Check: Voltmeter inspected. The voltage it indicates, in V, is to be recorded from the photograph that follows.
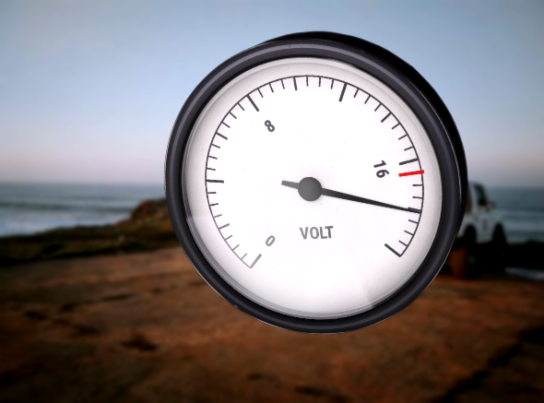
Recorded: 18 V
